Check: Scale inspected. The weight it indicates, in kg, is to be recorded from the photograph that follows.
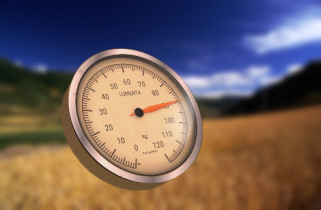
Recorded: 90 kg
